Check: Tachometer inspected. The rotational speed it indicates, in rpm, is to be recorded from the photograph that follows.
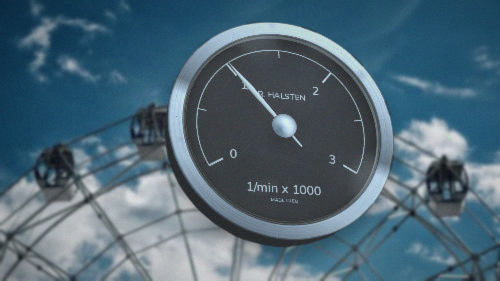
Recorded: 1000 rpm
